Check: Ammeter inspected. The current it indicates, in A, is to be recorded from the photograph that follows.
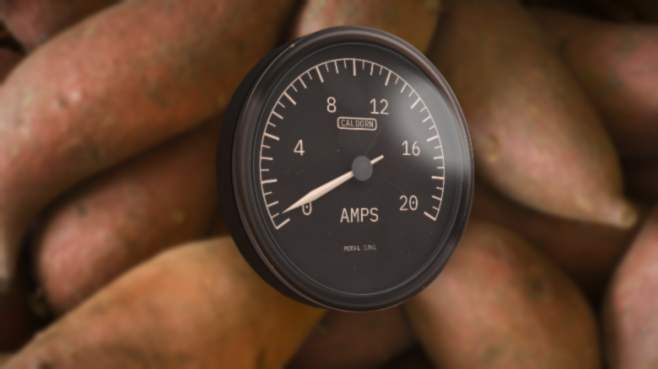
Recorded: 0.5 A
